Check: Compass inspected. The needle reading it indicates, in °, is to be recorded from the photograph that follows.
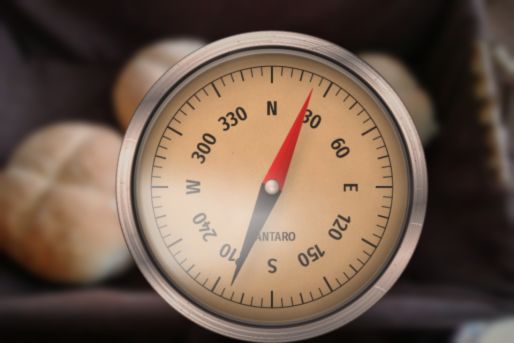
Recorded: 22.5 °
